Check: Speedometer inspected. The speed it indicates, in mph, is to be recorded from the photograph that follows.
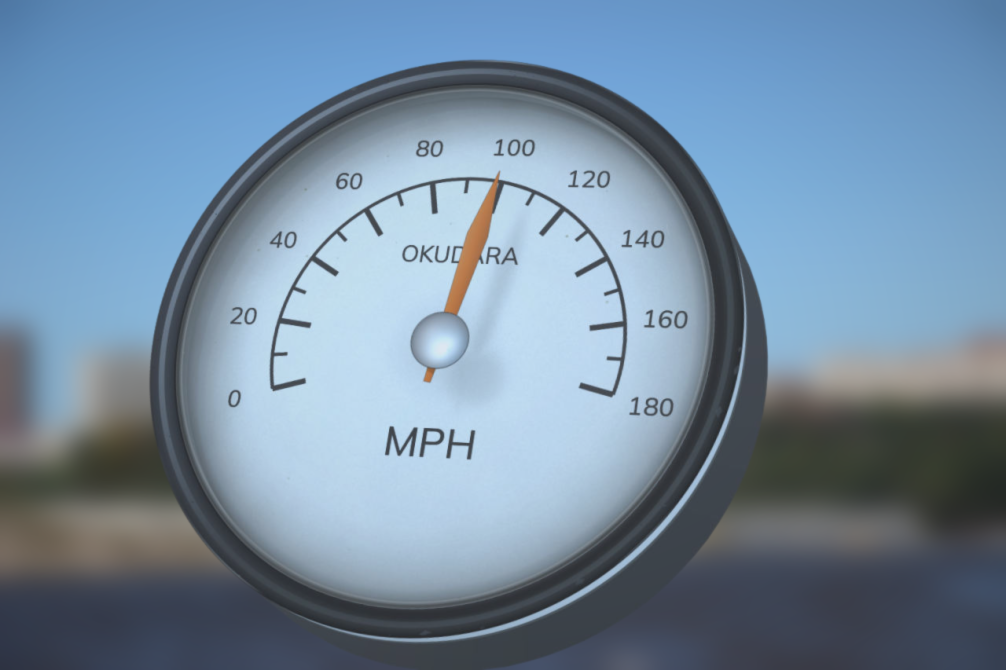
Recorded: 100 mph
